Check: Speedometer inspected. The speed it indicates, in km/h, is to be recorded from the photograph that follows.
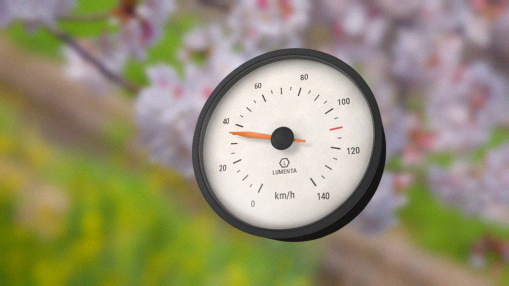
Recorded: 35 km/h
